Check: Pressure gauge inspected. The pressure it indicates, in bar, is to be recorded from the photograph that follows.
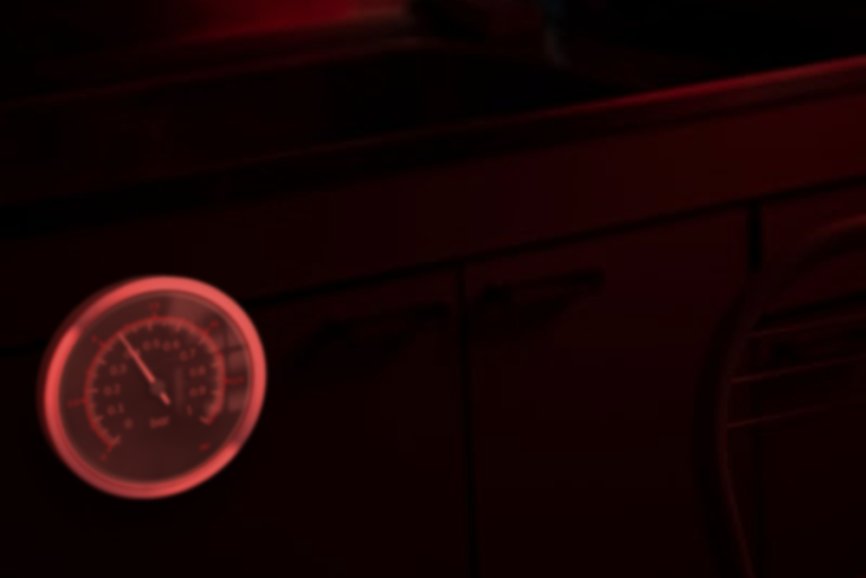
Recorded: 0.4 bar
